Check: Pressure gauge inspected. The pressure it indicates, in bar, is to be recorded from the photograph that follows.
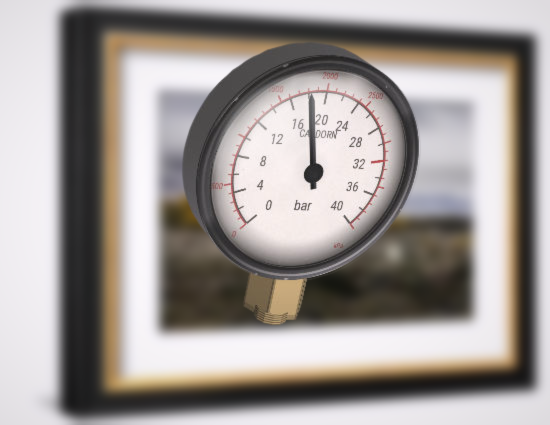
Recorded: 18 bar
